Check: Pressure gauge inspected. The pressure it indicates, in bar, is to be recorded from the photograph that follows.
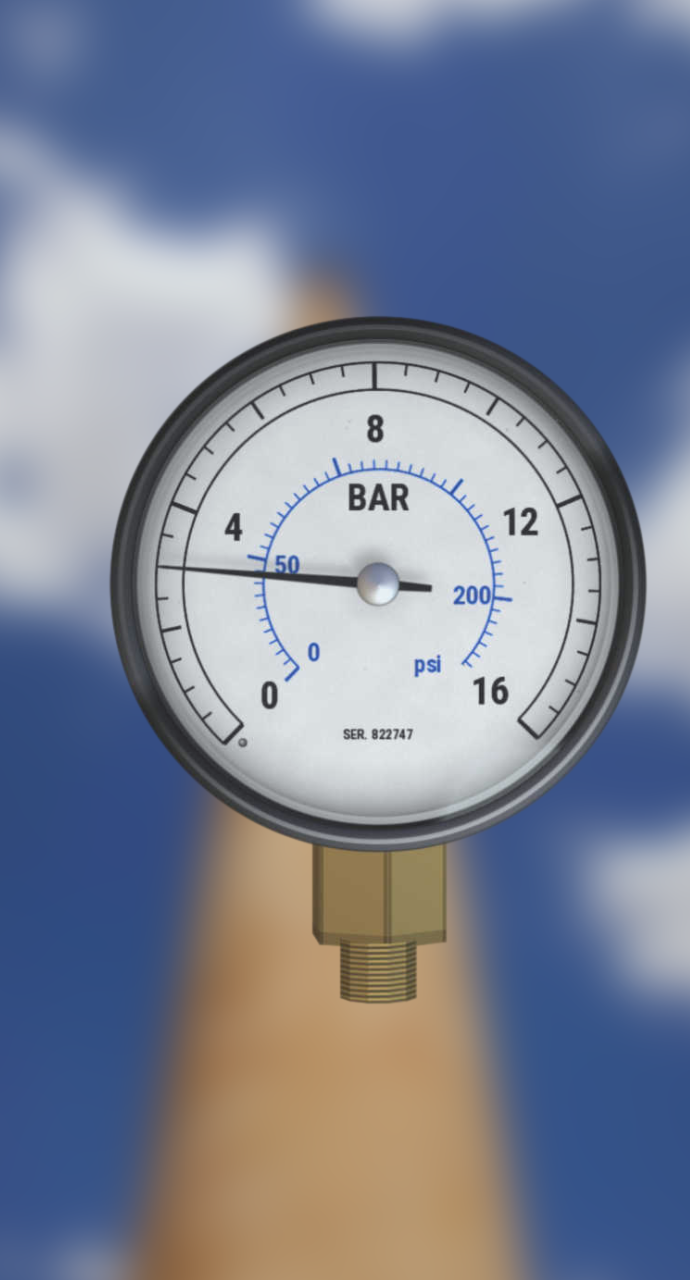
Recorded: 3 bar
